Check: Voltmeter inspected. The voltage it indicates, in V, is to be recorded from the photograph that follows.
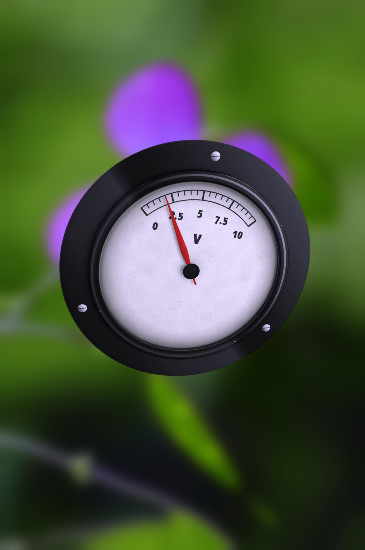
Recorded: 2 V
